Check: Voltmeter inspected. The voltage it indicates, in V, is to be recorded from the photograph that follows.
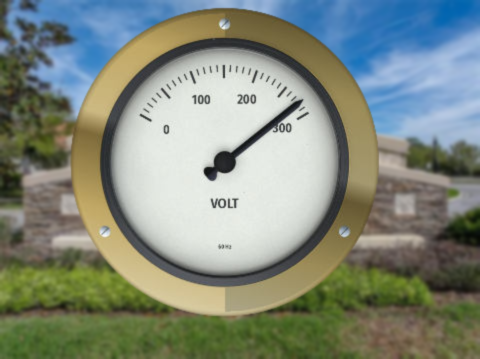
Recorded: 280 V
